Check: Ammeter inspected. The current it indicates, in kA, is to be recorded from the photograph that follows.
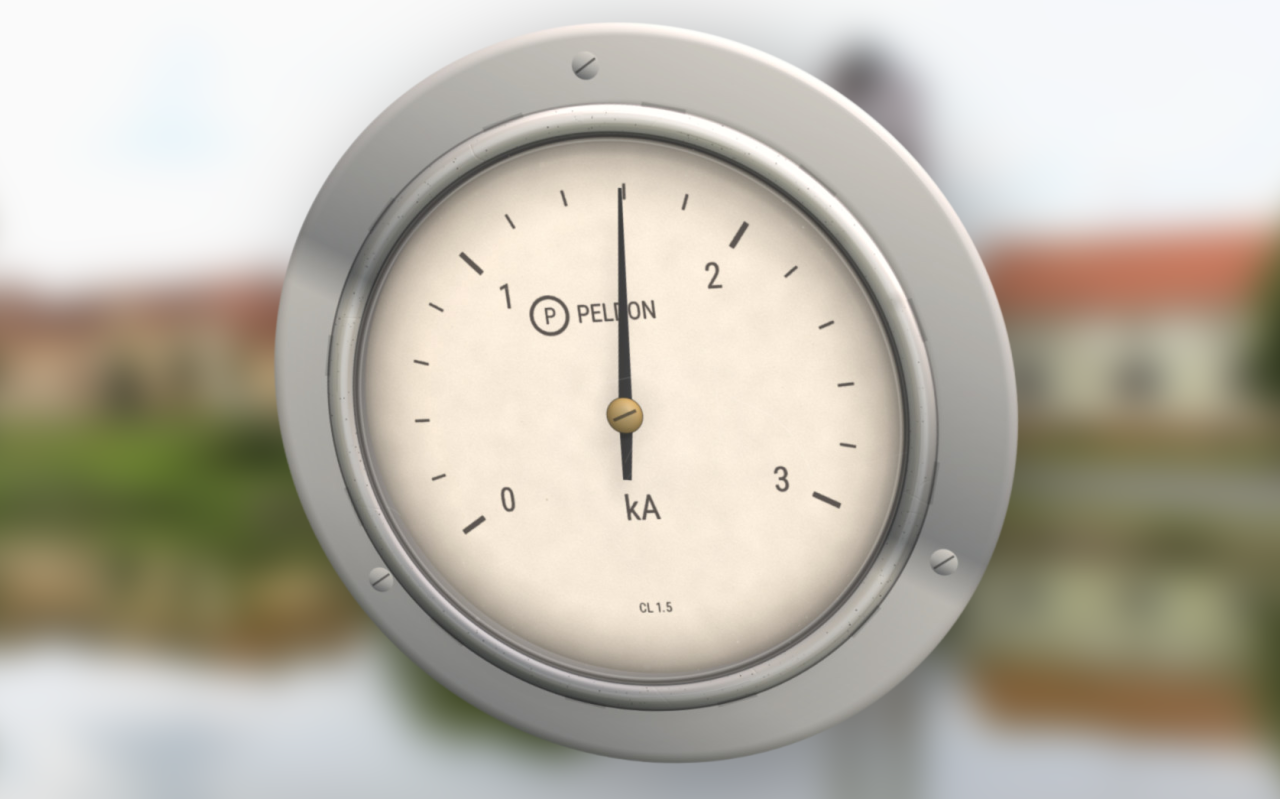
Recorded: 1.6 kA
